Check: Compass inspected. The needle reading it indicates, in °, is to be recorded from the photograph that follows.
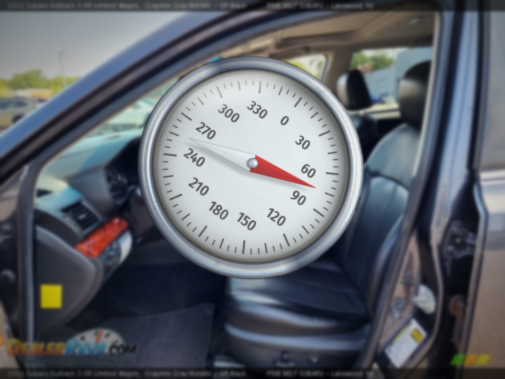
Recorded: 75 °
